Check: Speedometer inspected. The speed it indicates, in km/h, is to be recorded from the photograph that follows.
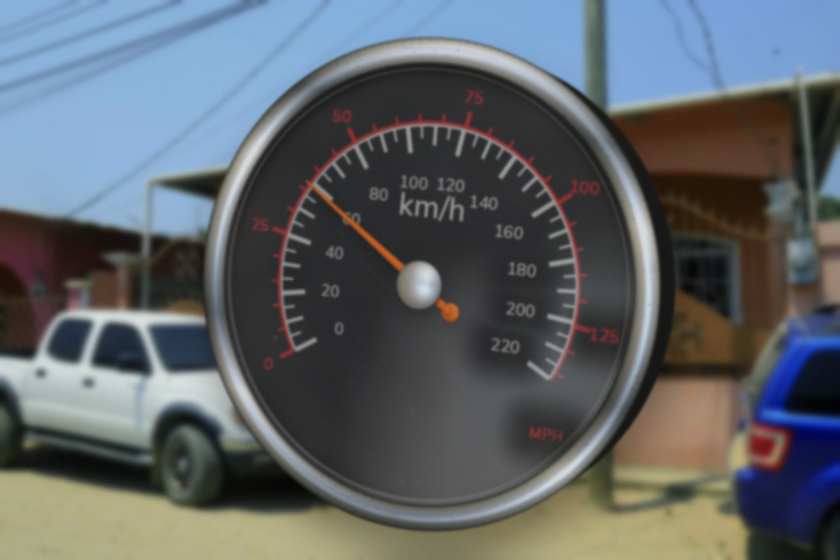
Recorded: 60 km/h
